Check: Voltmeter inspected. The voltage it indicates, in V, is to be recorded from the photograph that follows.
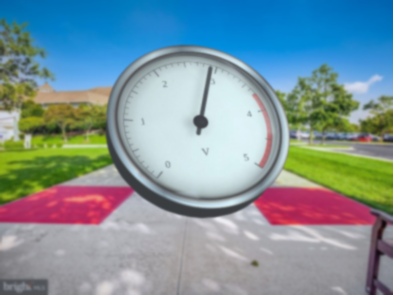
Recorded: 2.9 V
